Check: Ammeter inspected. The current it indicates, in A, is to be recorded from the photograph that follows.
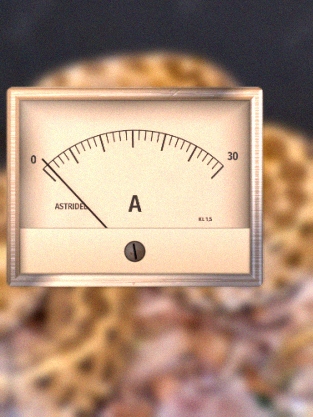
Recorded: 1 A
